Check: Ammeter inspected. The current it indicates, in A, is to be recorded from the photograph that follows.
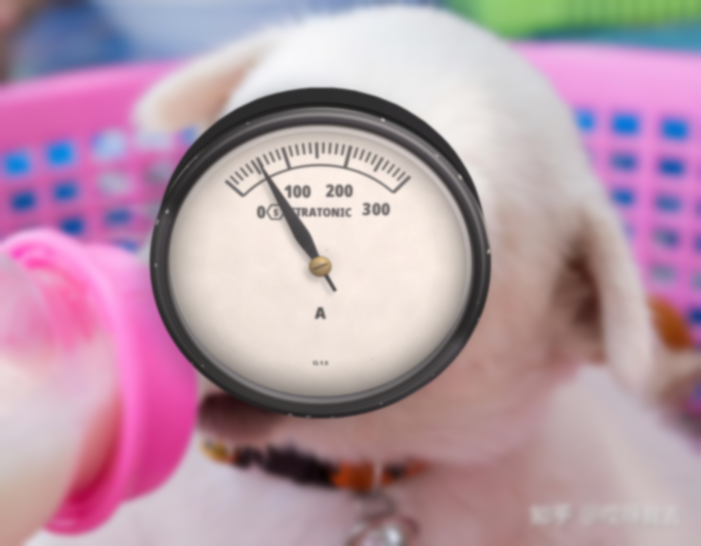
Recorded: 60 A
